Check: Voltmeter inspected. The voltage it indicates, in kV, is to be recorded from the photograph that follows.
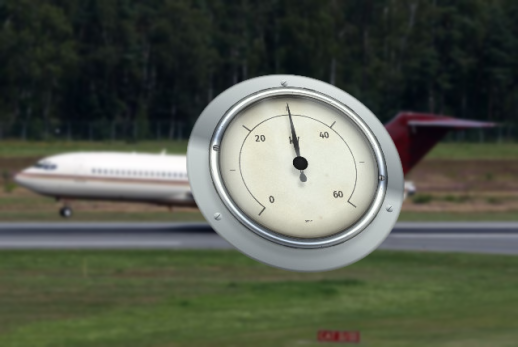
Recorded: 30 kV
